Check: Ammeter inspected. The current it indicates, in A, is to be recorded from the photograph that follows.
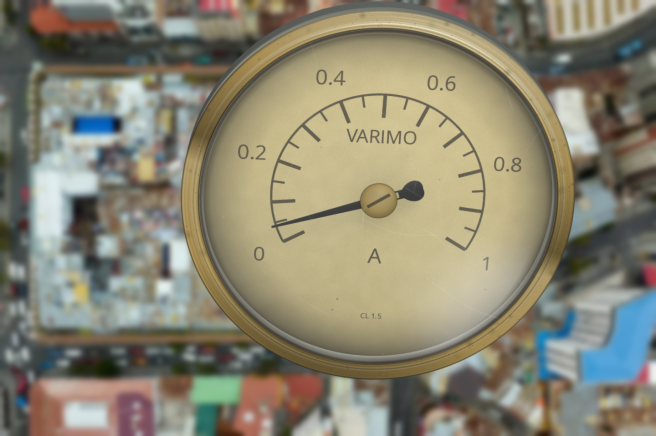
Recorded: 0.05 A
